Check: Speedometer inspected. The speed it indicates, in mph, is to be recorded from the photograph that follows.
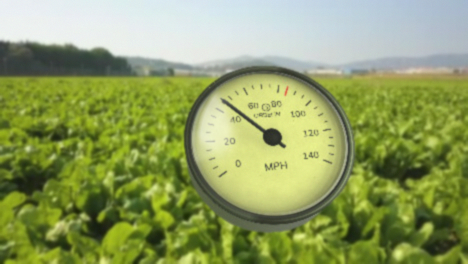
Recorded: 45 mph
